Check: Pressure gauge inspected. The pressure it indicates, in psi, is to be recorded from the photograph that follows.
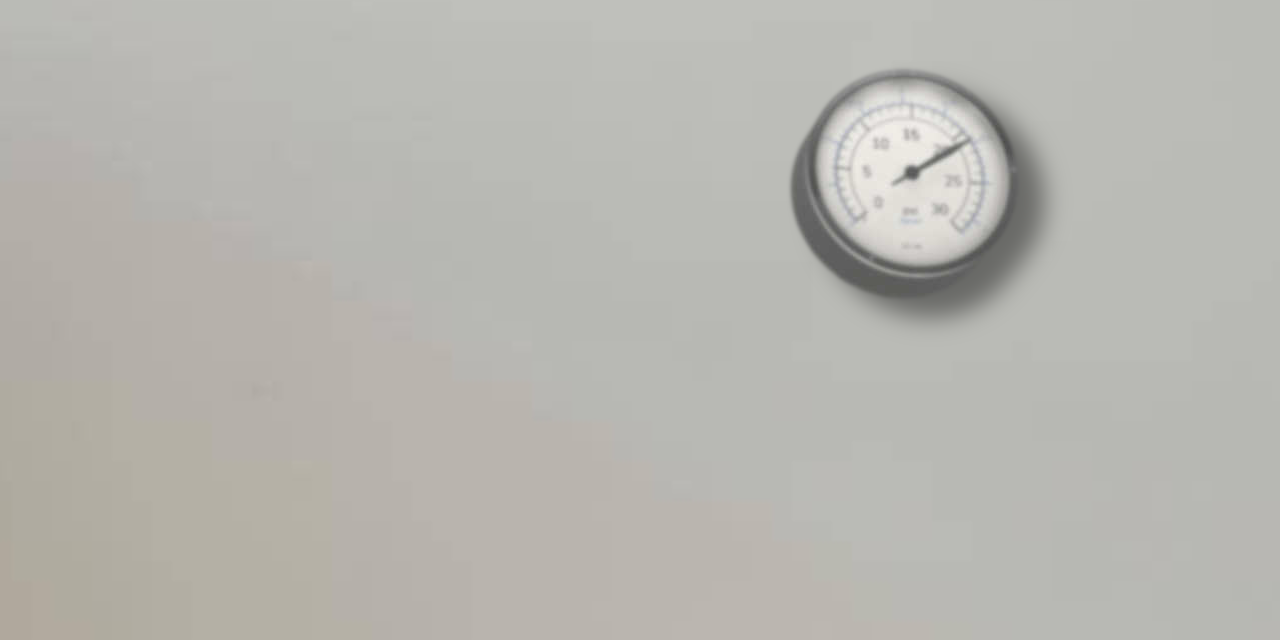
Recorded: 21 psi
